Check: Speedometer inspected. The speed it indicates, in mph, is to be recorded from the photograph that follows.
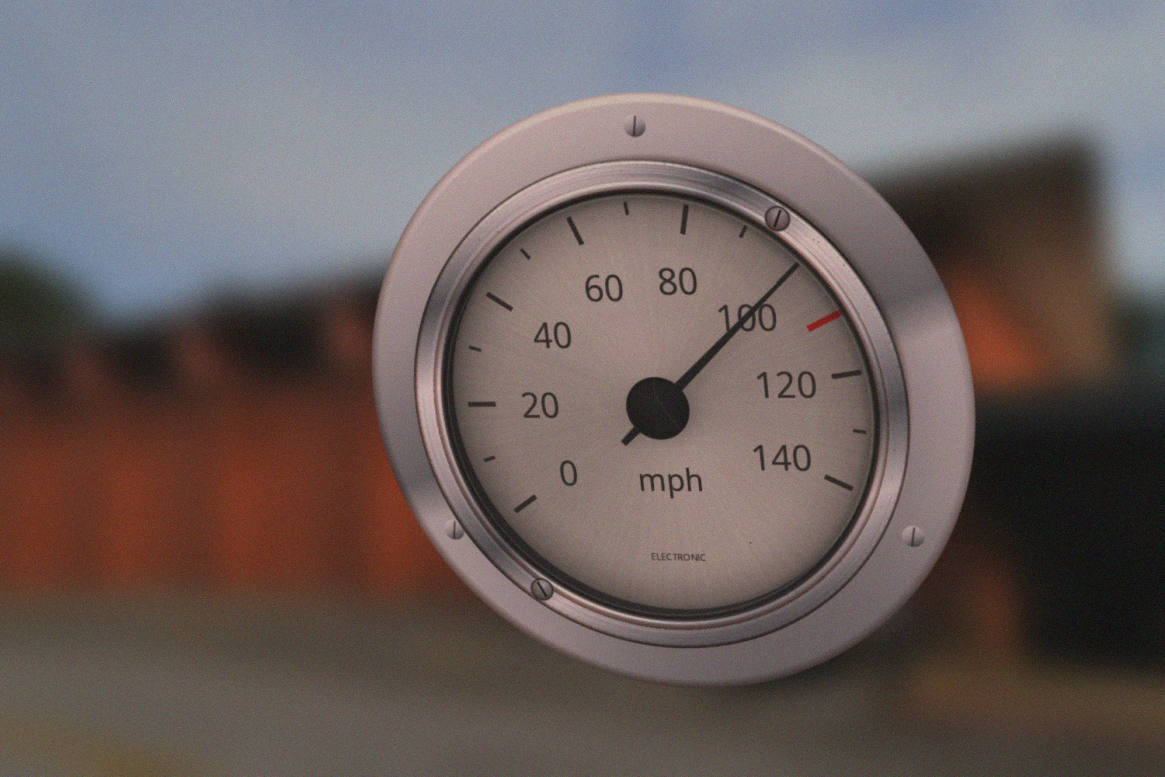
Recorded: 100 mph
